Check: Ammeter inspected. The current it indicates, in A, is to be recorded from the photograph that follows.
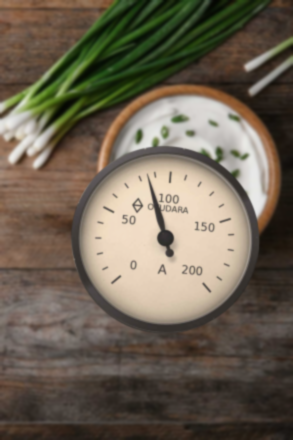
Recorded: 85 A
